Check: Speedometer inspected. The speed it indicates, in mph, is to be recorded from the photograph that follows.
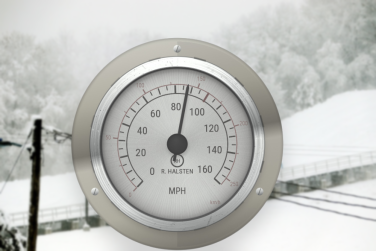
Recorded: 87.5 mph
